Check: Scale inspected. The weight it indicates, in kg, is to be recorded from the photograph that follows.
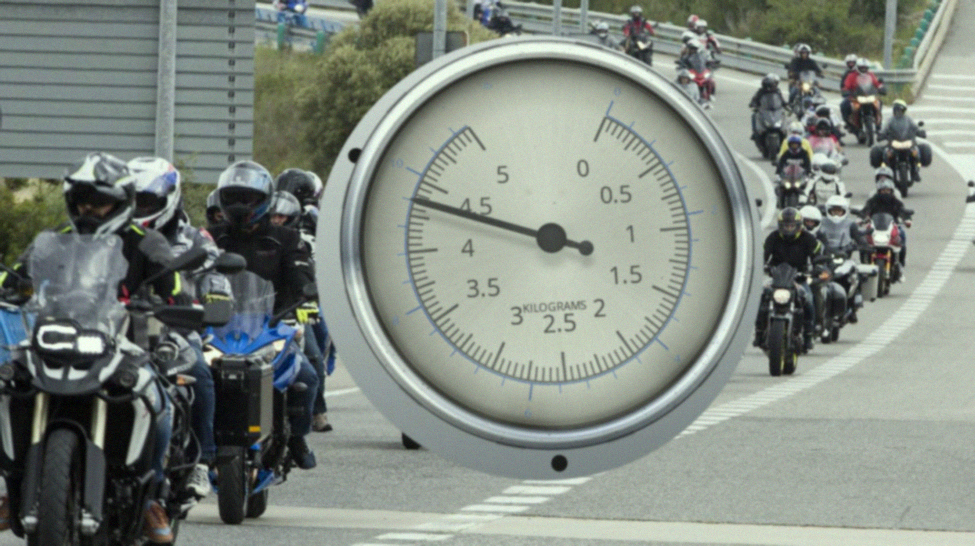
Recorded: 4.35 kg
